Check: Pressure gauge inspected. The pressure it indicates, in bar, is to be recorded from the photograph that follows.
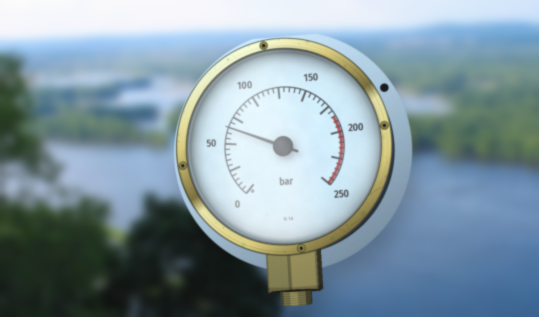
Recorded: 65 bar
